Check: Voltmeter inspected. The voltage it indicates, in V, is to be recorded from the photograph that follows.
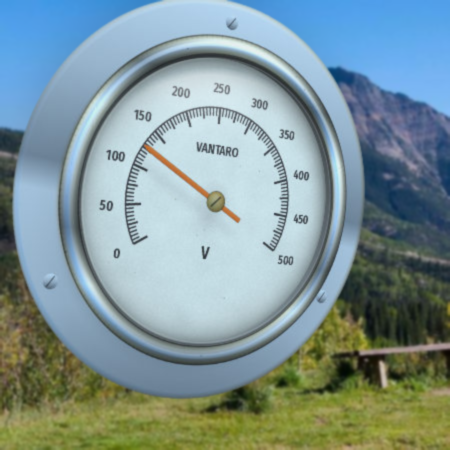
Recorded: 125 V
